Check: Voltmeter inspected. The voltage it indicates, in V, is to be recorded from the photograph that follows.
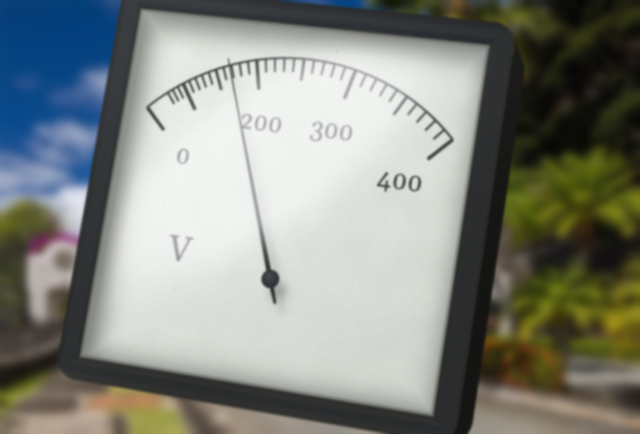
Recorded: 170 V
